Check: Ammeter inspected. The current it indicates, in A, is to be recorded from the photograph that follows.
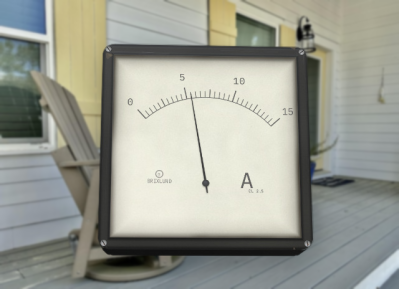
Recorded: 5.5 A
